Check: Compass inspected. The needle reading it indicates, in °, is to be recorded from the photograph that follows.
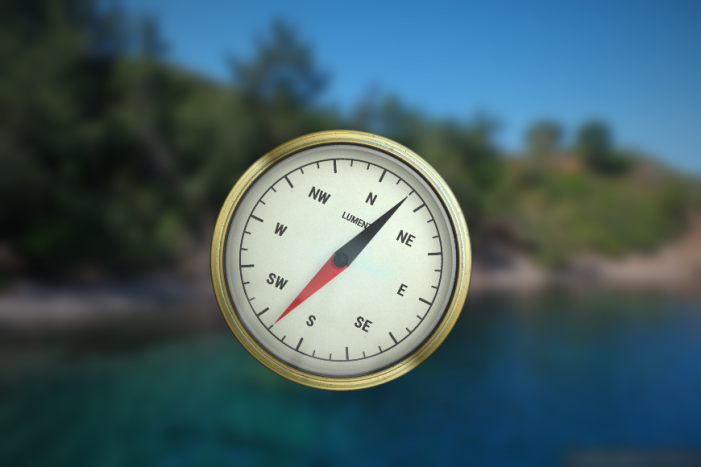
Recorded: 200 °
